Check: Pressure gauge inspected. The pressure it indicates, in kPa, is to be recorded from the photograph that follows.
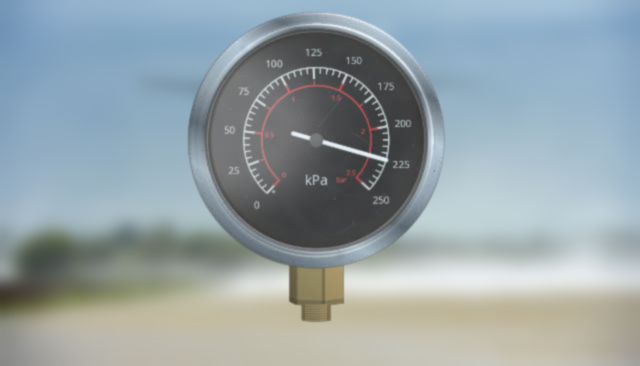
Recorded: 225 kPa
